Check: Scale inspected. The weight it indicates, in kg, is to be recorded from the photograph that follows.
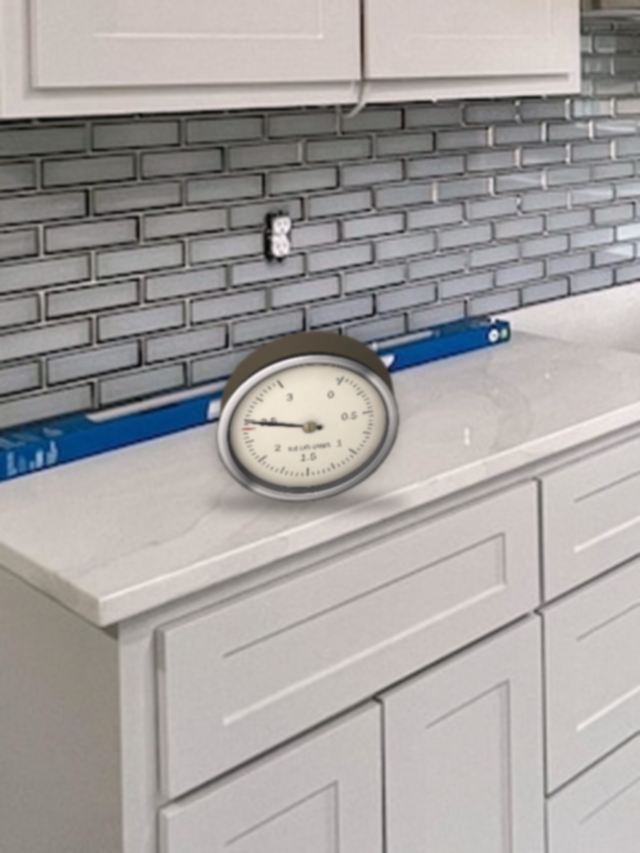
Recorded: 2.5 kg
